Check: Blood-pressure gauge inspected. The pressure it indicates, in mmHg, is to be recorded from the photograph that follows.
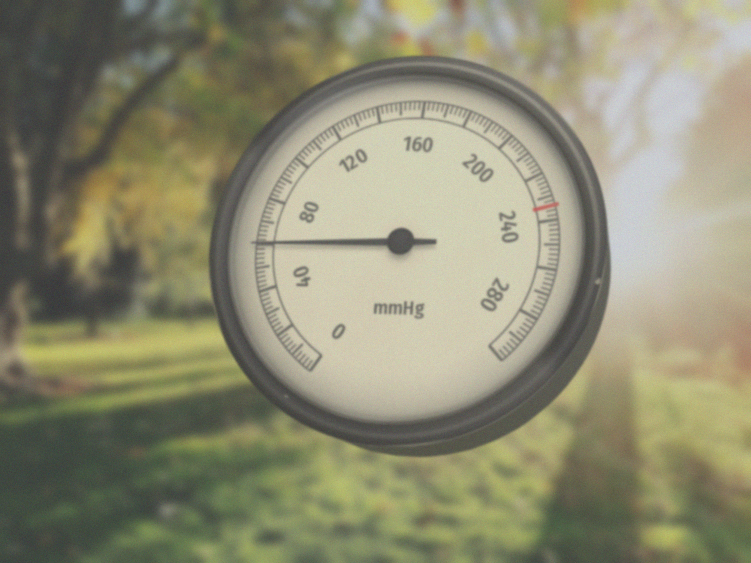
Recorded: 60 mmHg
